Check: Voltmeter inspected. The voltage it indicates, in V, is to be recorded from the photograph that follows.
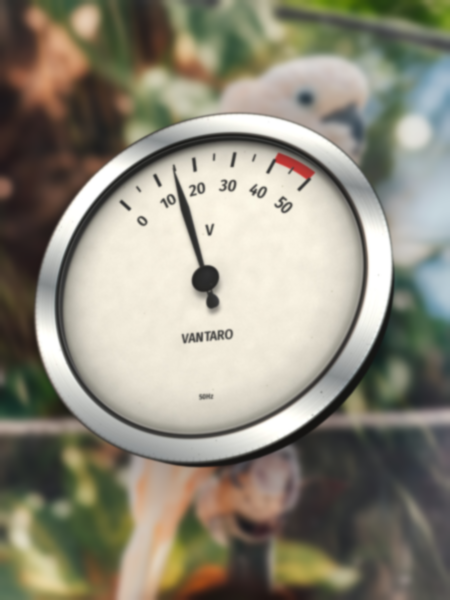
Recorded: 15 V
